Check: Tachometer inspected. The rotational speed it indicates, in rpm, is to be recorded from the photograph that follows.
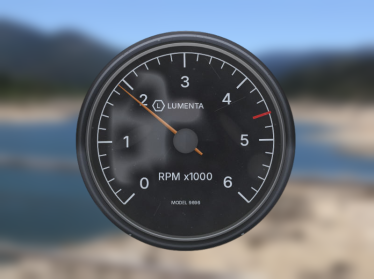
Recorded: 1900 rpm
